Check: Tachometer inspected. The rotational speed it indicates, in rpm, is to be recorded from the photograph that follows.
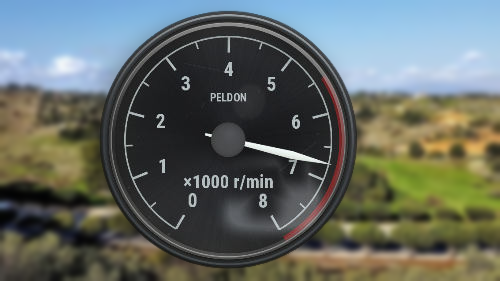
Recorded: 6750 rpm
